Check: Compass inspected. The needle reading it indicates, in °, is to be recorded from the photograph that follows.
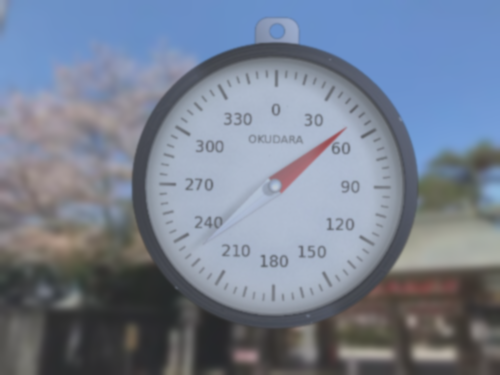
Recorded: 50 °
